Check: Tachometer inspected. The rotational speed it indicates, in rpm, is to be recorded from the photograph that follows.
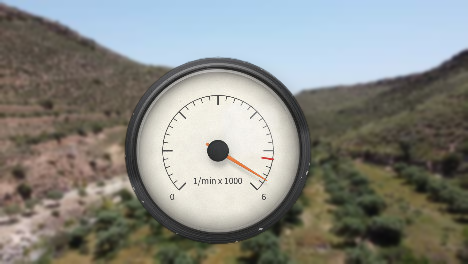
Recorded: 5700 rpm
